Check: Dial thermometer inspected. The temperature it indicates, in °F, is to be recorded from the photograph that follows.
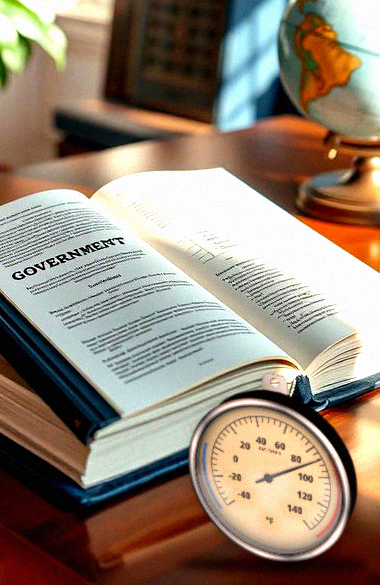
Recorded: 88 °F
